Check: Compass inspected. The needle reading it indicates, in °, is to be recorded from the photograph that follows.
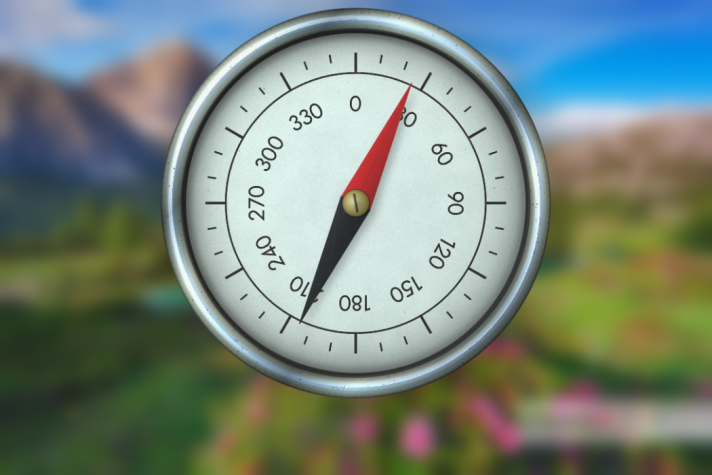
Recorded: 25 °
